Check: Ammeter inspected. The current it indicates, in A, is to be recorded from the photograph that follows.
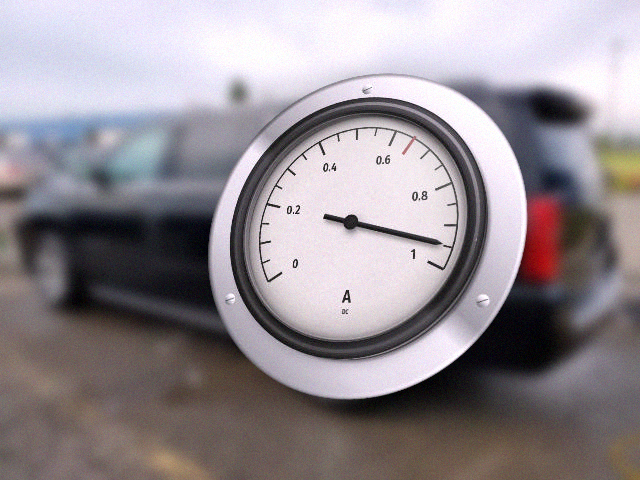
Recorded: 0.95 A
